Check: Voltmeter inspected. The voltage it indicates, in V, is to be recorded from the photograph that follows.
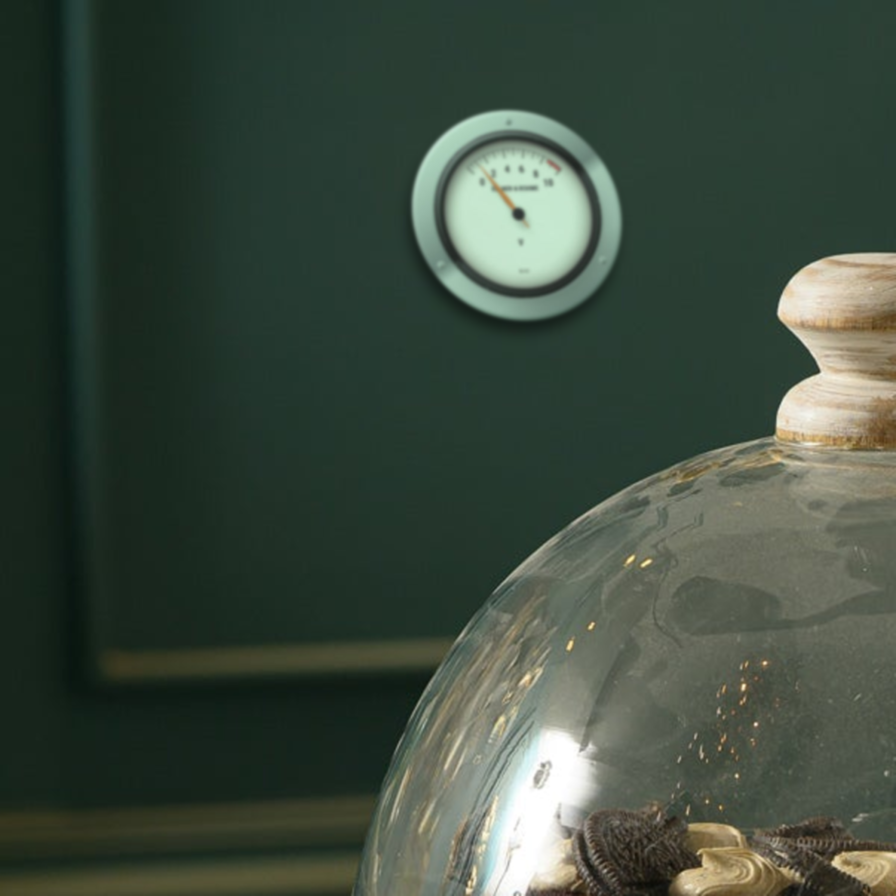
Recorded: 1 V
